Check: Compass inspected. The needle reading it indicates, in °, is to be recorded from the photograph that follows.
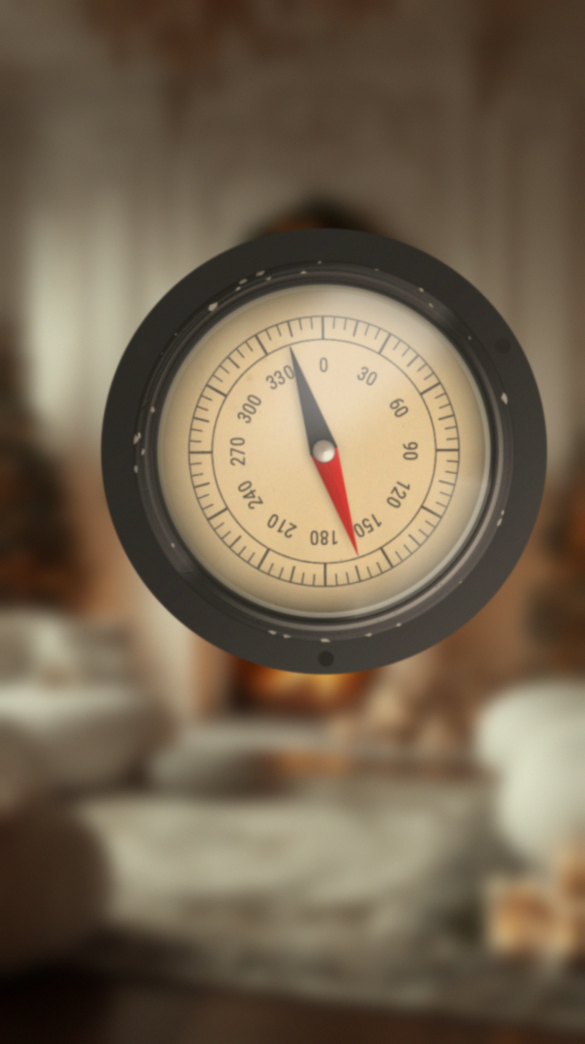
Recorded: 162.5 °
